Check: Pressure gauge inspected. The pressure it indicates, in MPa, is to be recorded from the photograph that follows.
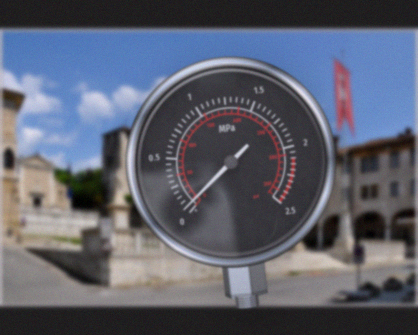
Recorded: 0.05 MPa
